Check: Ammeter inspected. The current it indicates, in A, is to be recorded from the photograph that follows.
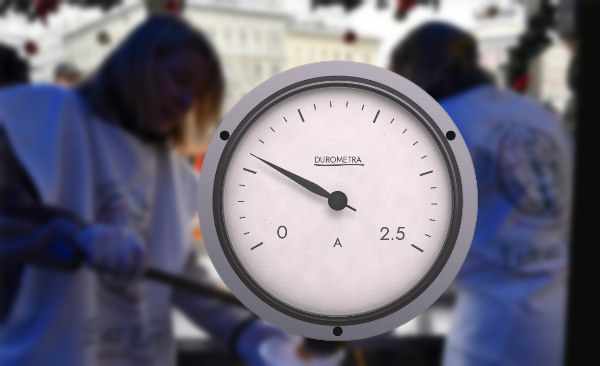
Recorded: 0.6 A
